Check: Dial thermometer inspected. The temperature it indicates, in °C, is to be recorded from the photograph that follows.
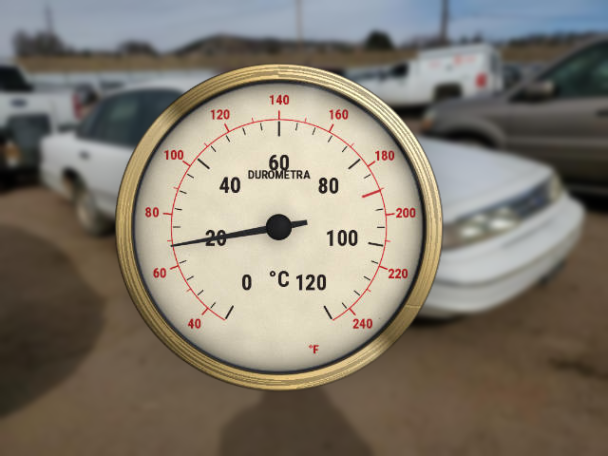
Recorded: 20 °C
